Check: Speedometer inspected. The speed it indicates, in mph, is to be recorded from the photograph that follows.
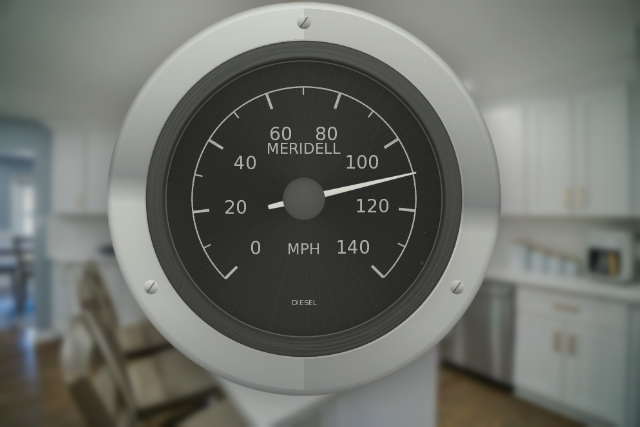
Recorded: 110 mph
